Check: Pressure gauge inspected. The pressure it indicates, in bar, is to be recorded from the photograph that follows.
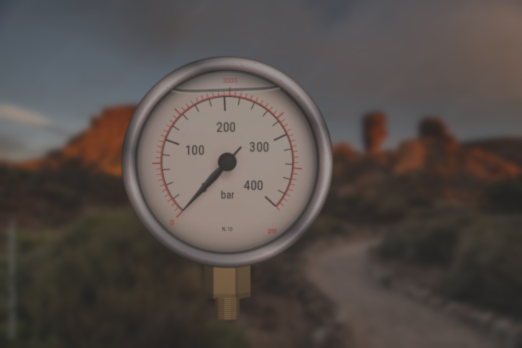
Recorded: 0 bar
